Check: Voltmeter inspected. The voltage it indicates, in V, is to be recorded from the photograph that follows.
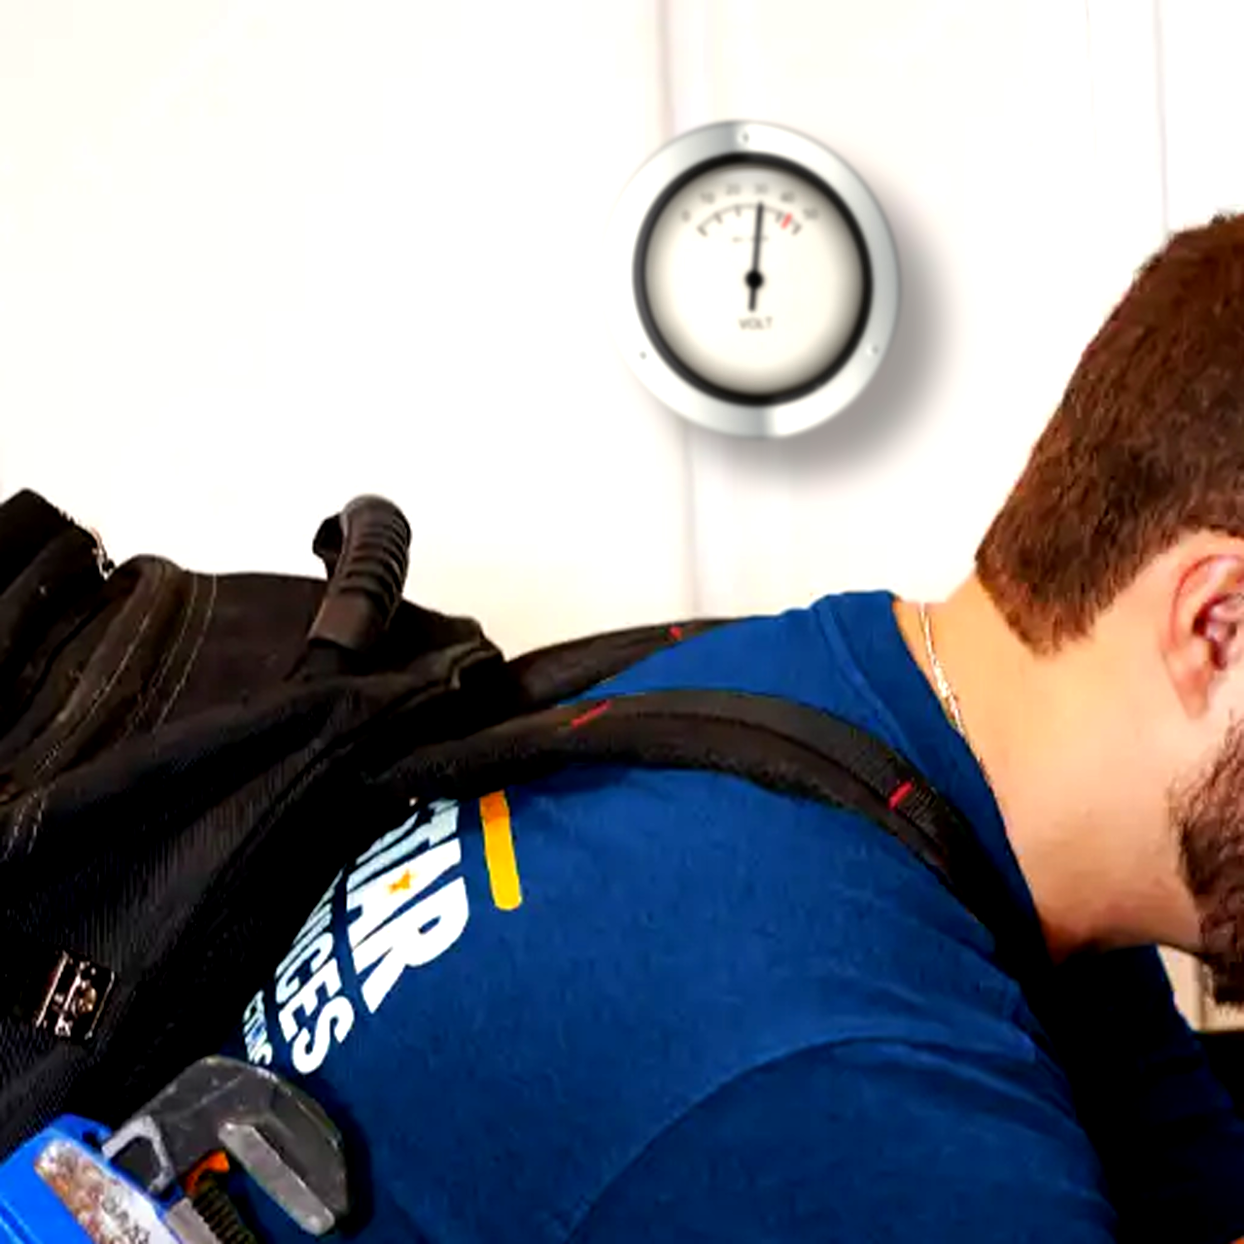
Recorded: 30 V
